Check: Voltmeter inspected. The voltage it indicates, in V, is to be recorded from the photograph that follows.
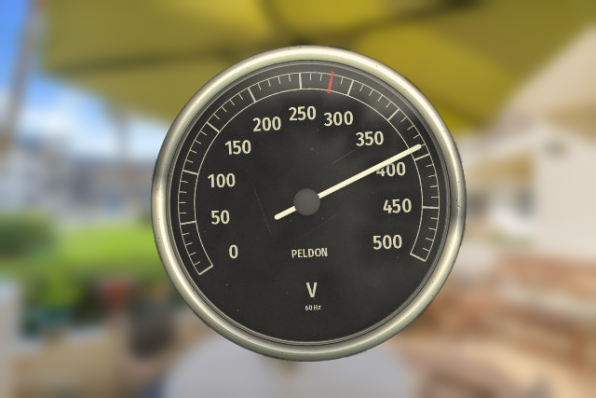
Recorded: 390 V
